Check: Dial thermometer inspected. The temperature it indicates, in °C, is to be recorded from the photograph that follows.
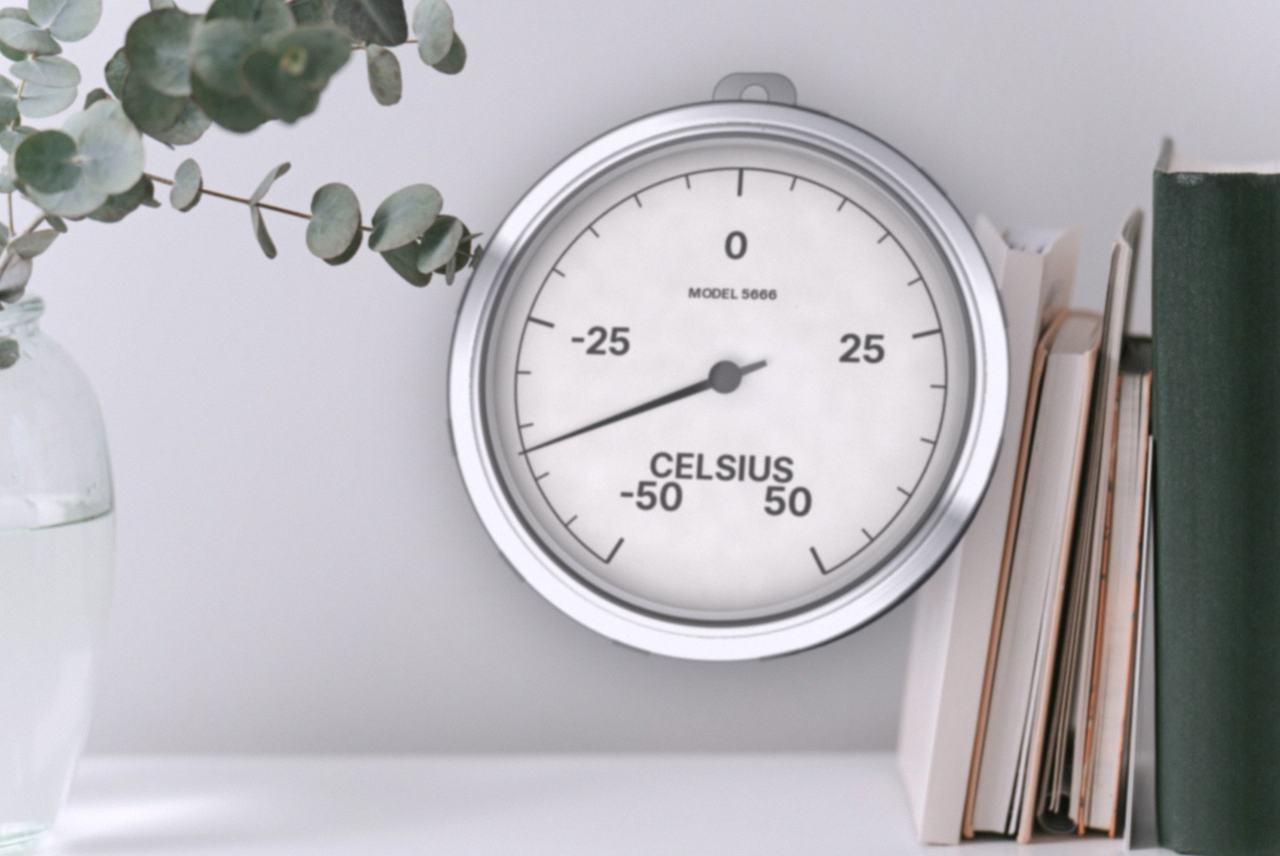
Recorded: -37.5 °C
